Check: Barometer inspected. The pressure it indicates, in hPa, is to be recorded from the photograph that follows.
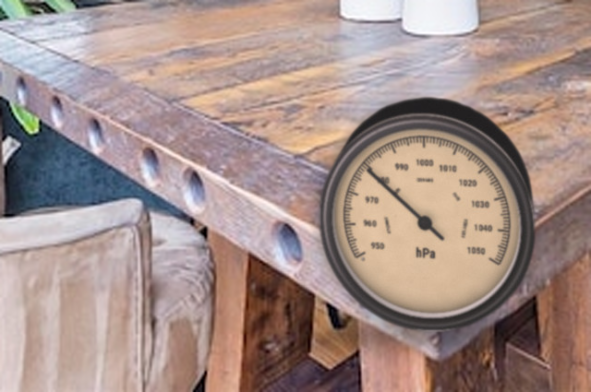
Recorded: 980 hPa
